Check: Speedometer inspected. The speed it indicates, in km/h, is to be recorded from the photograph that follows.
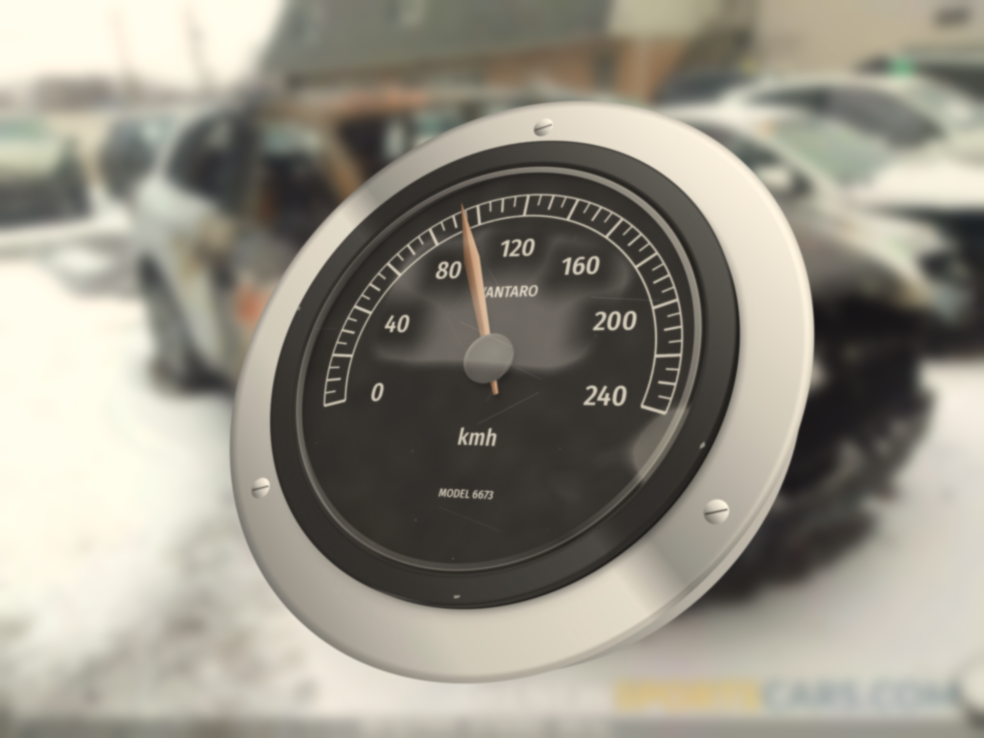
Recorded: 95 km/h
